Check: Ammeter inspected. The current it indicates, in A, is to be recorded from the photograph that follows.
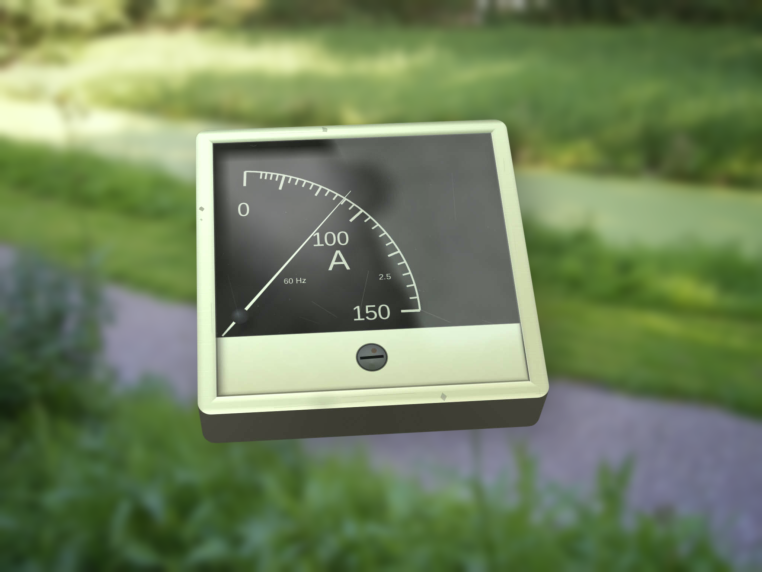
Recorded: 90 A
